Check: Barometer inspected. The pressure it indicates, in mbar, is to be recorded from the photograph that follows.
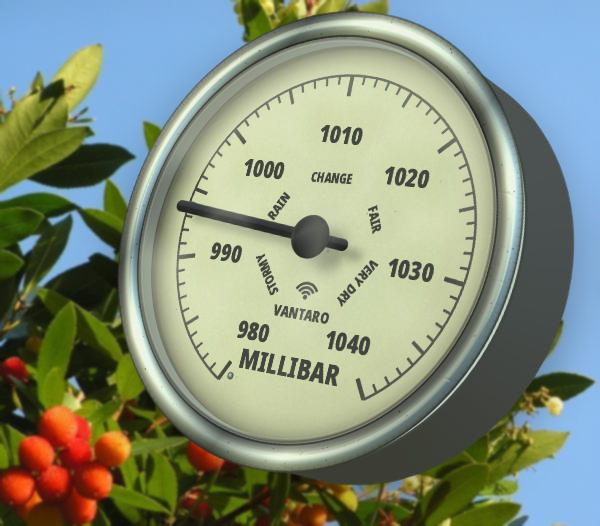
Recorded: 993.5 mbar
